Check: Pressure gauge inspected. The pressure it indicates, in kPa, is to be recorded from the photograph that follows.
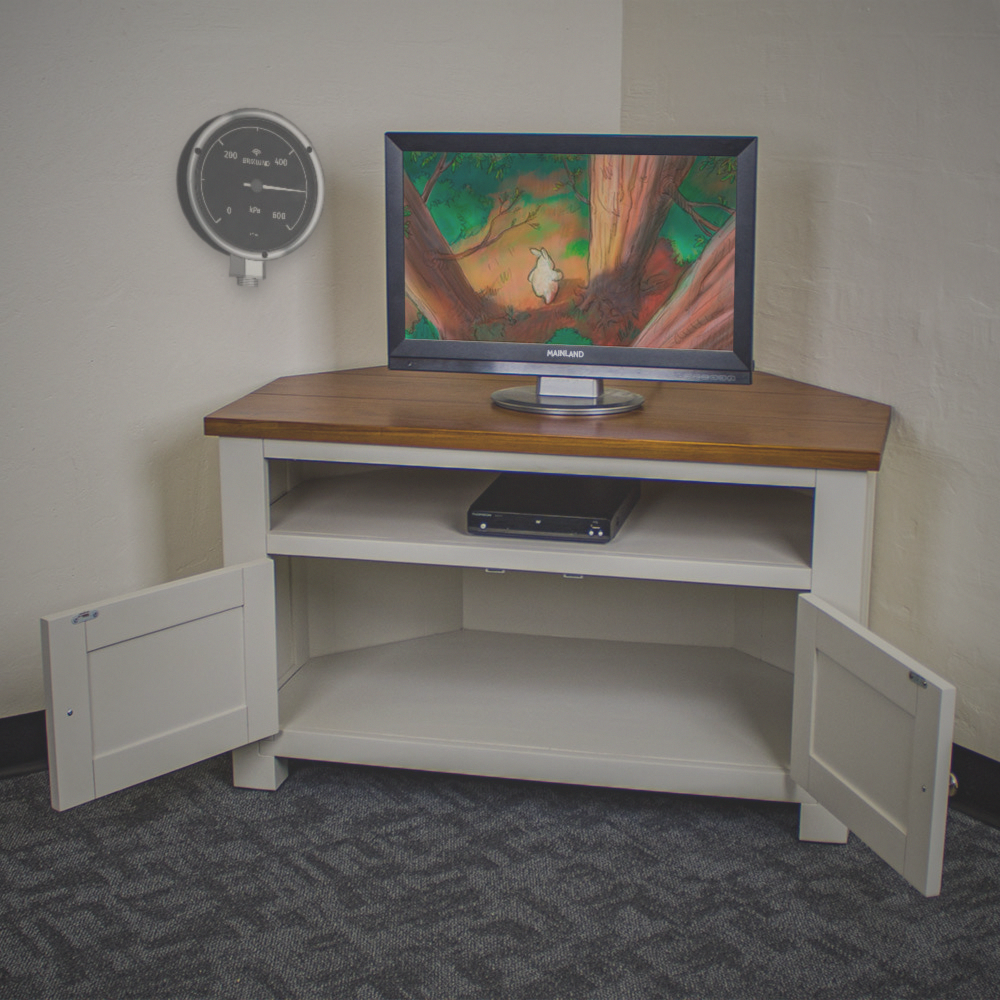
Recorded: 500 kPa
